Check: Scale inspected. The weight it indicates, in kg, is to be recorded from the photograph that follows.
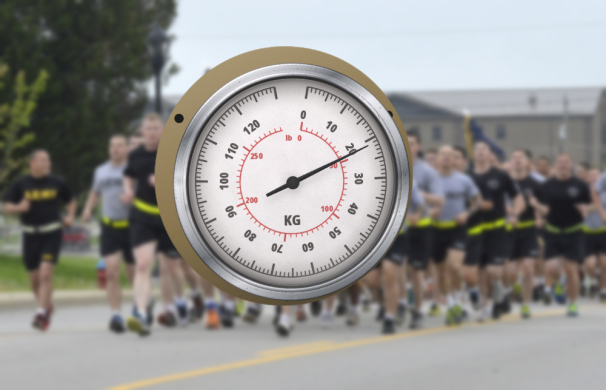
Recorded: 21 kg
